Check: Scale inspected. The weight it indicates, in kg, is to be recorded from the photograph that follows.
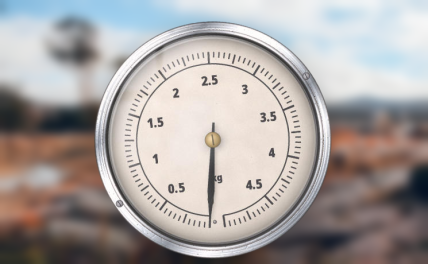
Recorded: 0 kg
